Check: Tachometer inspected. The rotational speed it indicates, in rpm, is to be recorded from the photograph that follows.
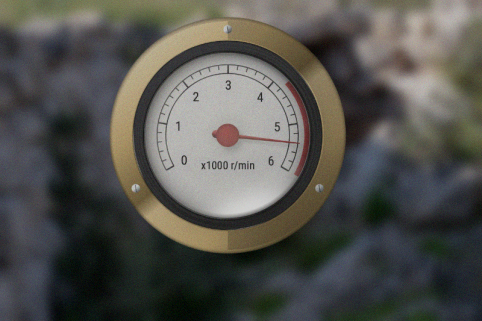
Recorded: 5400 rpm
